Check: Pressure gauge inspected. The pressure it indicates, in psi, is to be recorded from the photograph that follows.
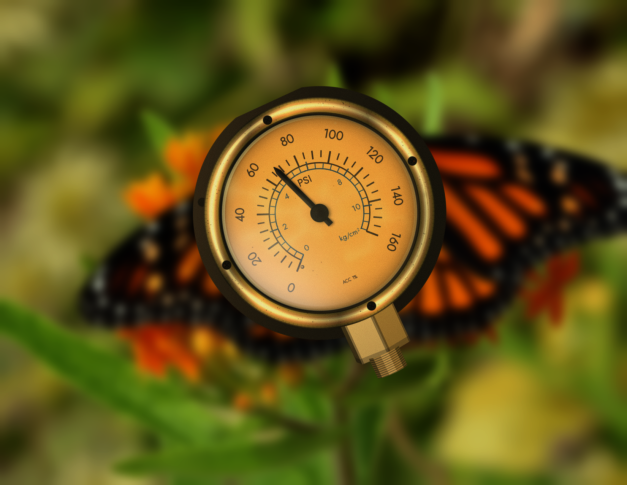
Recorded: 67.5 psi
